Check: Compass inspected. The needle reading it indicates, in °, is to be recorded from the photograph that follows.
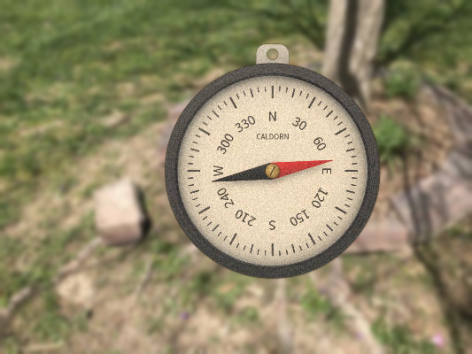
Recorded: 80 °
